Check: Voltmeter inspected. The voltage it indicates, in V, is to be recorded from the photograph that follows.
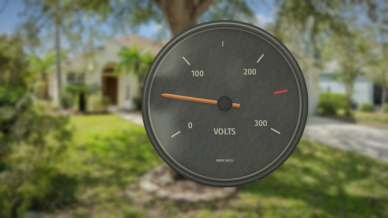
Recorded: 50 V
